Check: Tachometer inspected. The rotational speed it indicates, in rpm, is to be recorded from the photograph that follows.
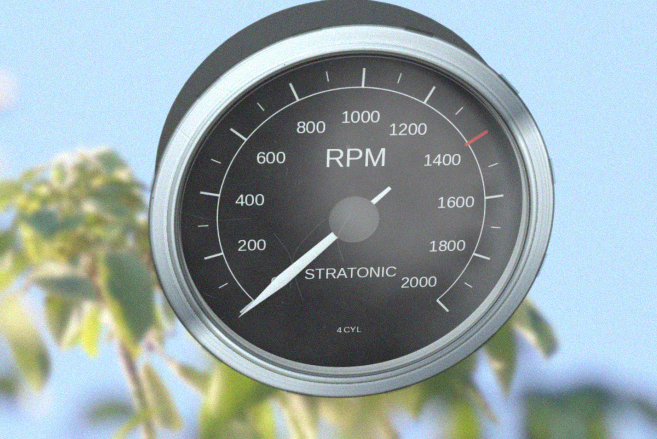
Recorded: 0 rpm
